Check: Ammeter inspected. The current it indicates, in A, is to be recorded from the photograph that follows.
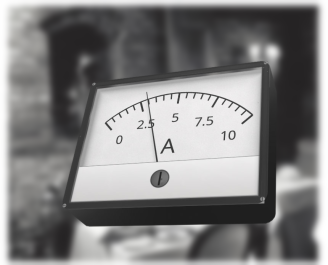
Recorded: 3 A
